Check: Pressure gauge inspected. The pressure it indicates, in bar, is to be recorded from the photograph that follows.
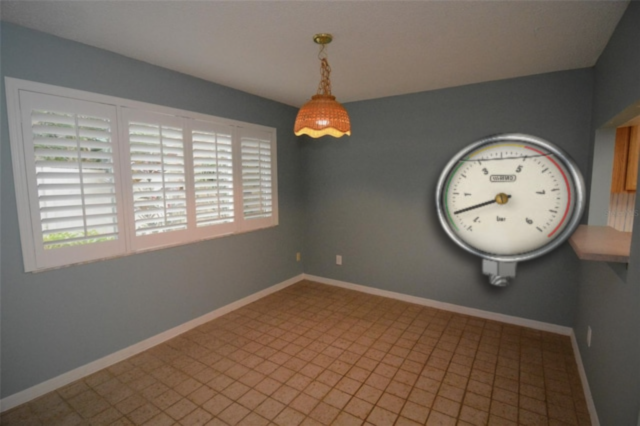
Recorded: 0 bar
